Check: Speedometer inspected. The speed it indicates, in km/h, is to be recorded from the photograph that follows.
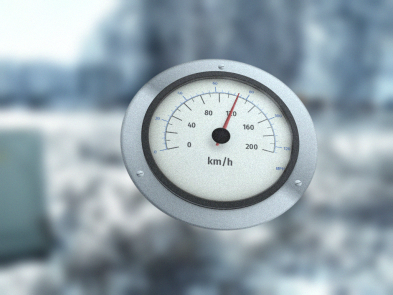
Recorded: 120 km/h
